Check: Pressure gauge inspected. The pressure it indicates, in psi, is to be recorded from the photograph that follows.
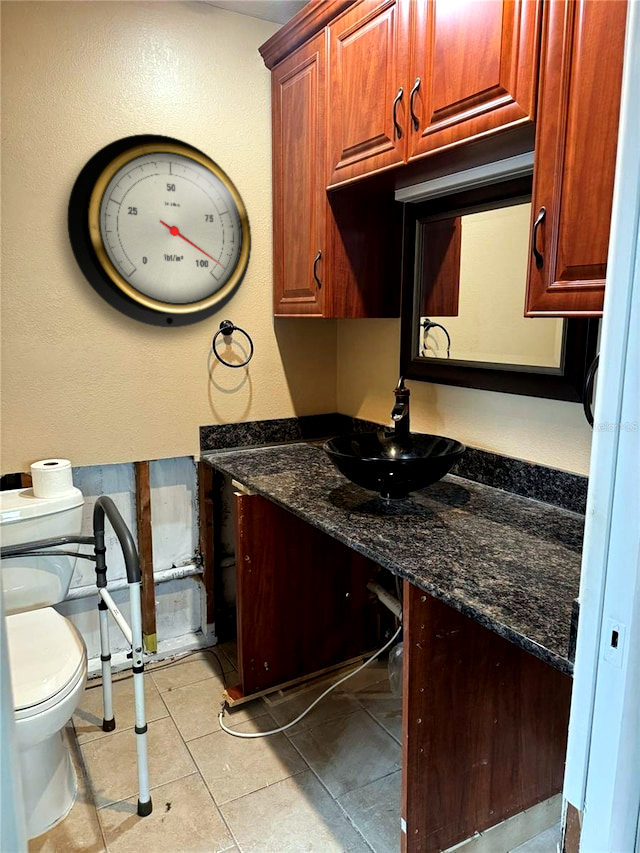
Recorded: 95 psi
